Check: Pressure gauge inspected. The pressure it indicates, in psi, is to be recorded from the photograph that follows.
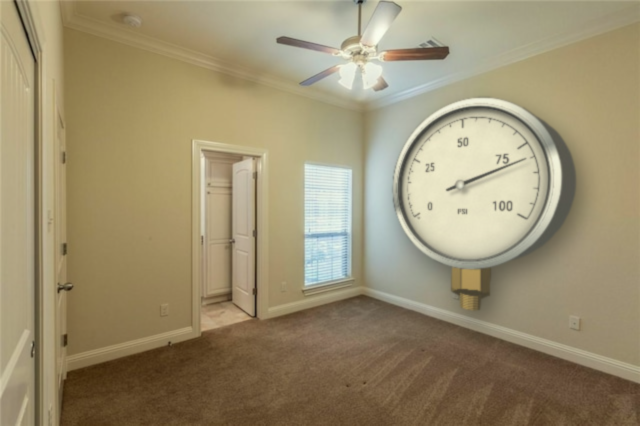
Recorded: 80 psi
